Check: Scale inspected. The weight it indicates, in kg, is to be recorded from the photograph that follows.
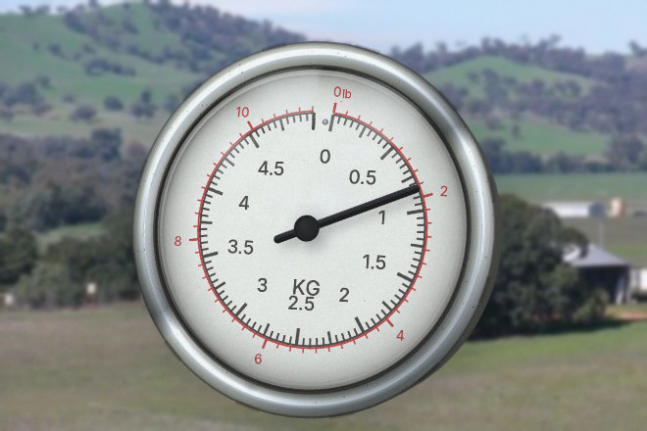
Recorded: 0.85 kg
